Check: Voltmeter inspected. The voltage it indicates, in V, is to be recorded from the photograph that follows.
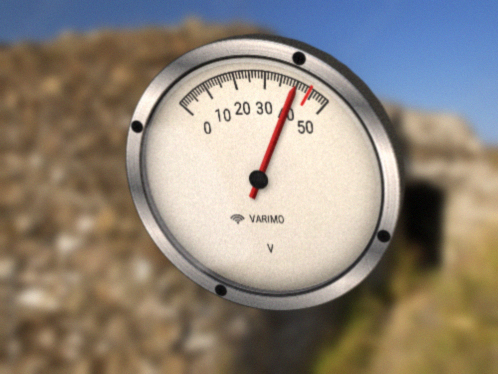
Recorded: 40 V
